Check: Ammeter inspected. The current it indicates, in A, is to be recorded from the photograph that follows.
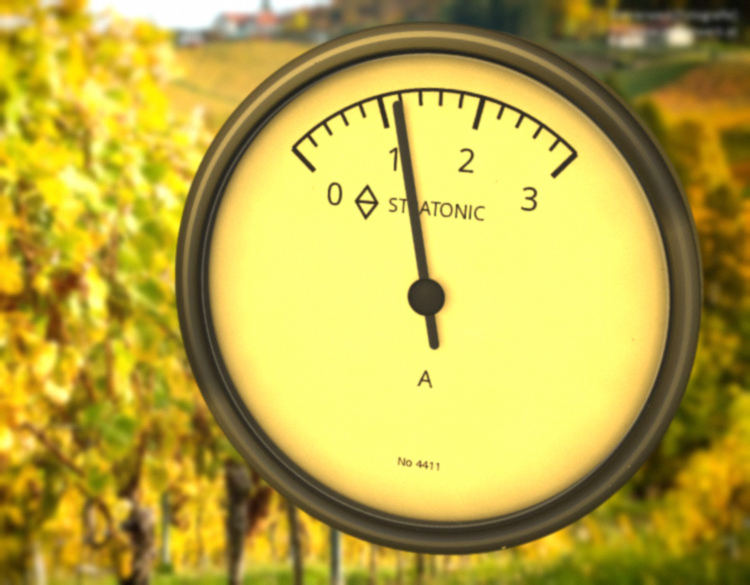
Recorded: 1.2 A
